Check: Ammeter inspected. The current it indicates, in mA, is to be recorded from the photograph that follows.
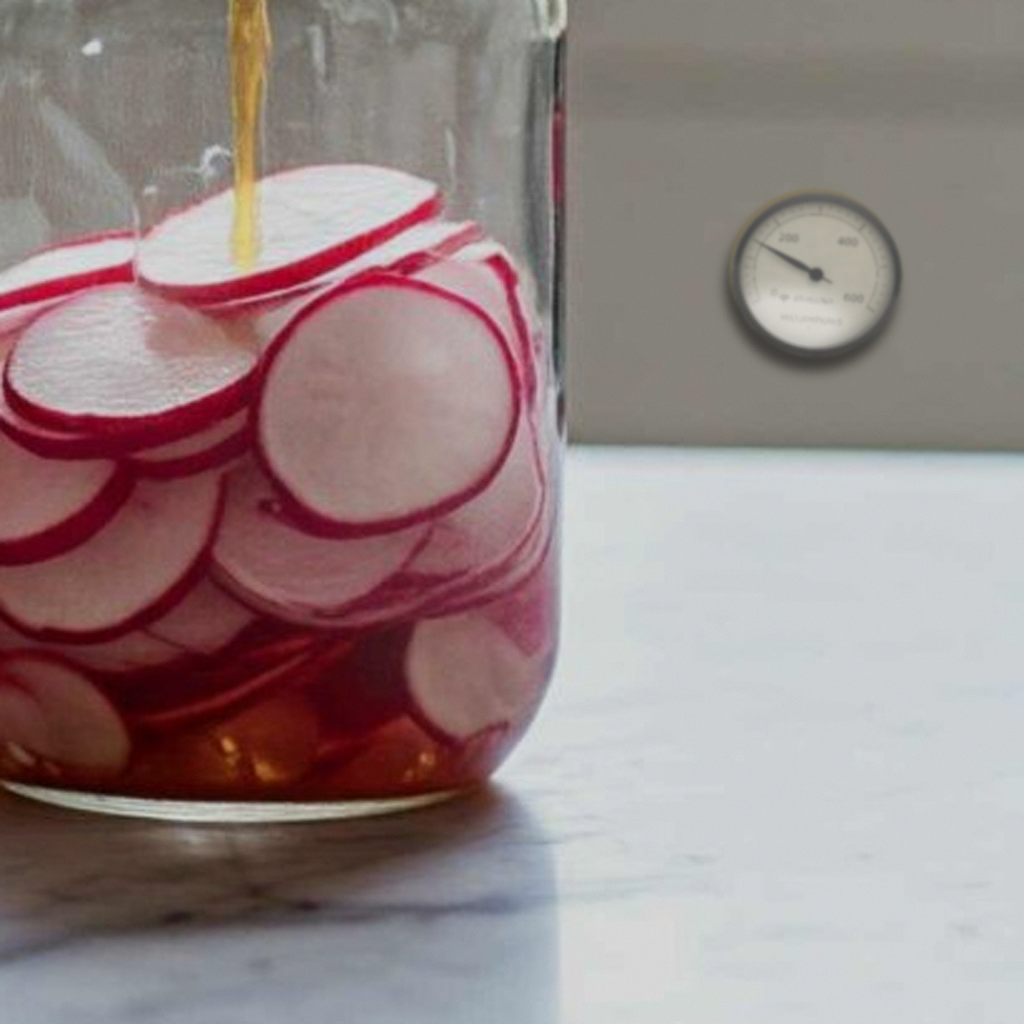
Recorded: 140 mA
